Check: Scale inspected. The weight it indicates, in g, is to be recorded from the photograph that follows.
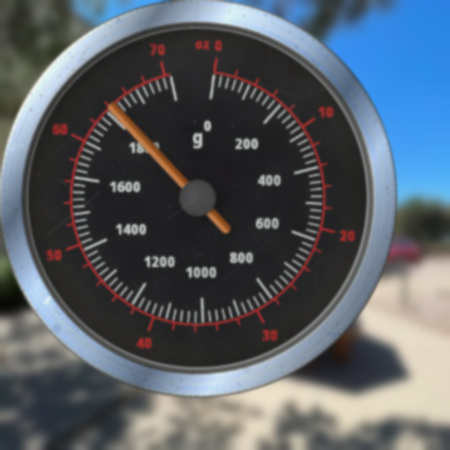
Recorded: 1820 g
